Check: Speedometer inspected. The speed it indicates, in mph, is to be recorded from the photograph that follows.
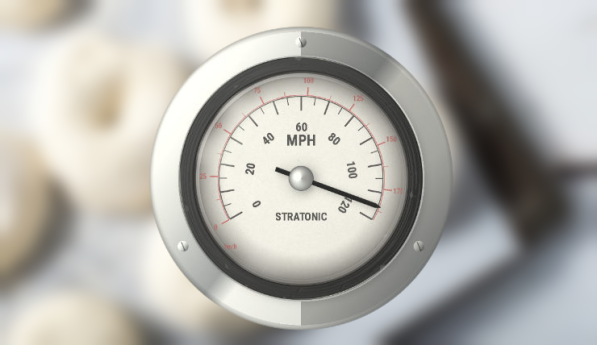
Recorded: 115 mph
